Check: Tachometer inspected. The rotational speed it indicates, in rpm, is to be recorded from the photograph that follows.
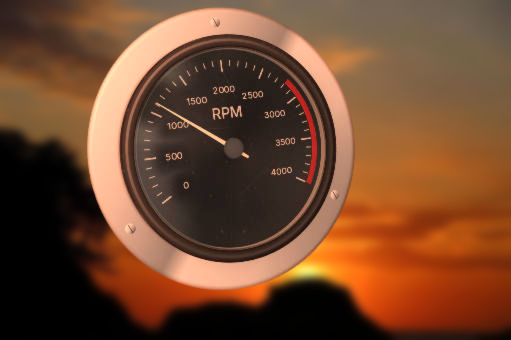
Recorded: 1100 rpm
